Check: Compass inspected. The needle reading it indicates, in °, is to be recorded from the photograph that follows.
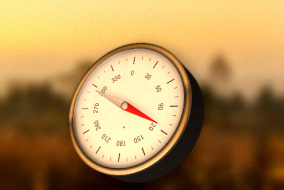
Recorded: 115 °
